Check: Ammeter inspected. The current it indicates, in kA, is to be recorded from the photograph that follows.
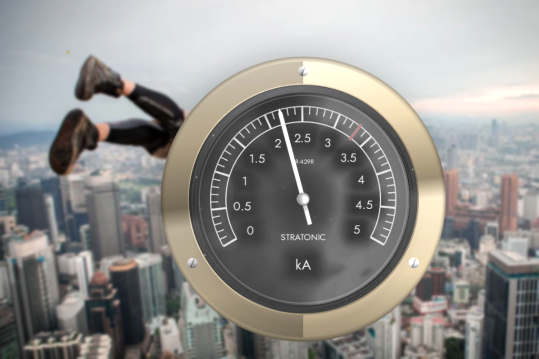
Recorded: 2.2 kA
